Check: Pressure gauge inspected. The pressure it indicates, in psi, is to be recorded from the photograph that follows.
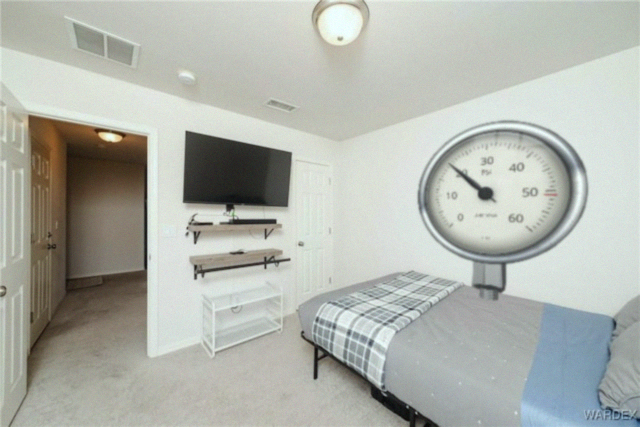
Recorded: 20 psi
